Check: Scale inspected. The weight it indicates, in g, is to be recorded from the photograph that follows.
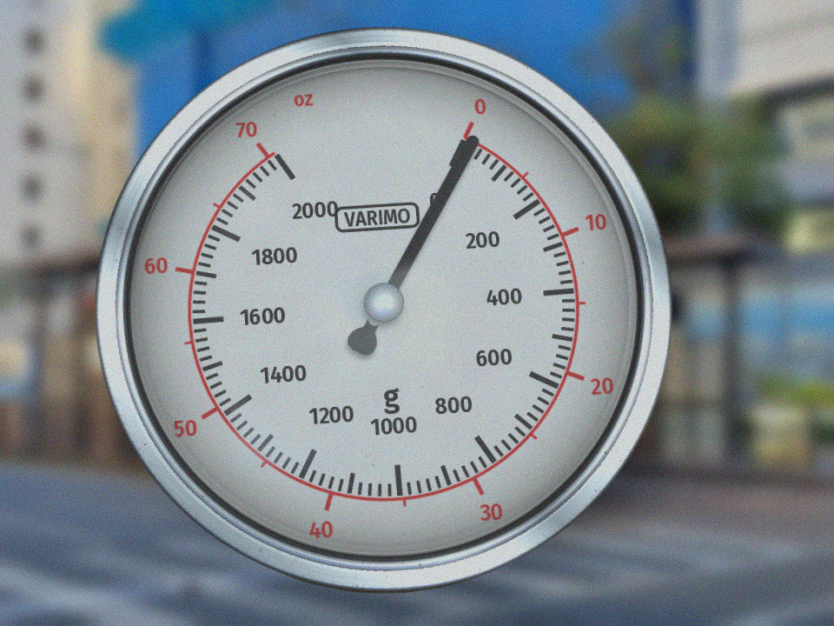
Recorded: 20 g
